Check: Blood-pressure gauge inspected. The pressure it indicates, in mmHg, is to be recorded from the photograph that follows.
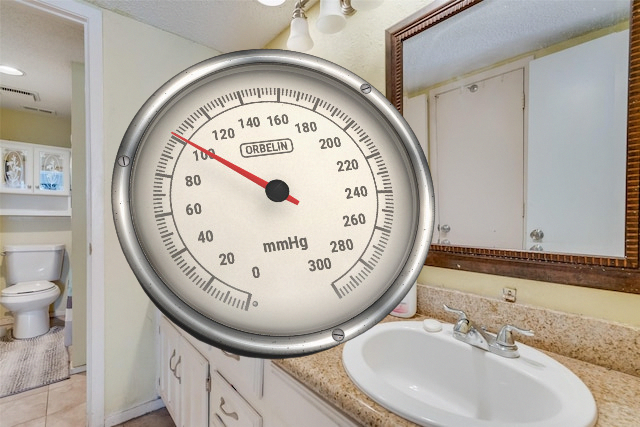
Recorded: 100 mmHg
